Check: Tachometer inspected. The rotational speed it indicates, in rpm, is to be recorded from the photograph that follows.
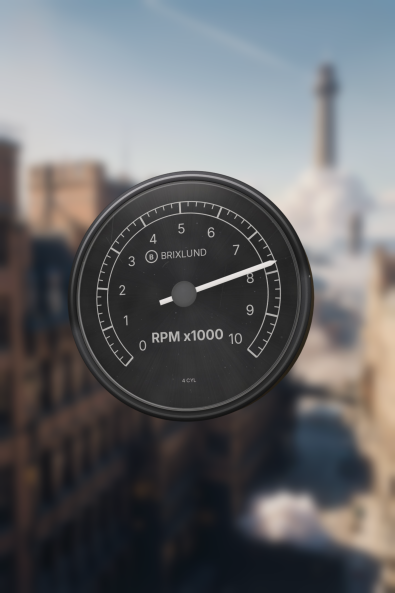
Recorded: 7800 rpm
